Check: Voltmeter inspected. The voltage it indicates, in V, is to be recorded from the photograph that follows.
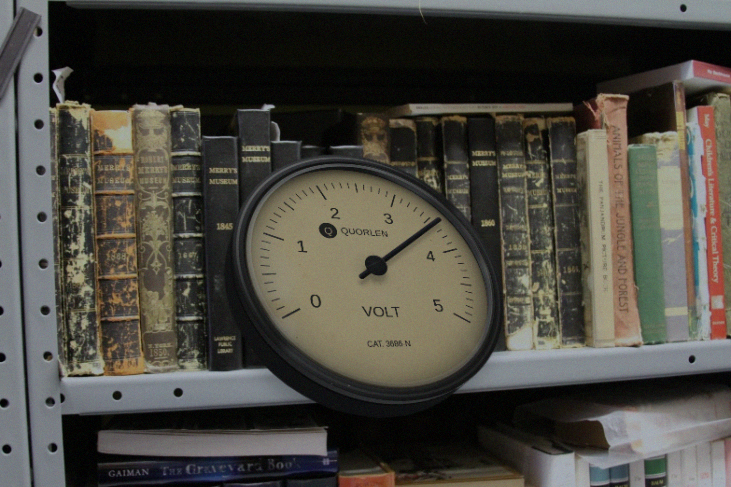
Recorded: 3.6 V
